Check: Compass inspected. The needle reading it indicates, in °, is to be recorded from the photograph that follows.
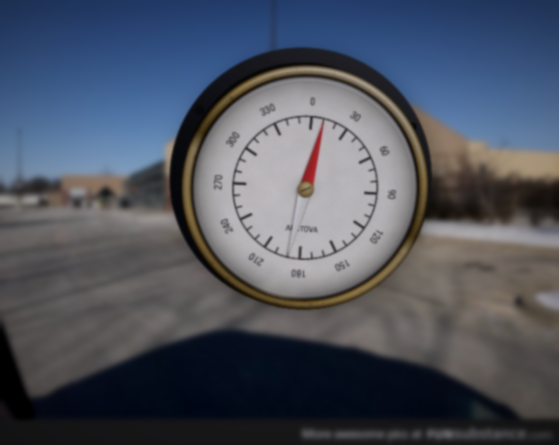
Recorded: 10 °
